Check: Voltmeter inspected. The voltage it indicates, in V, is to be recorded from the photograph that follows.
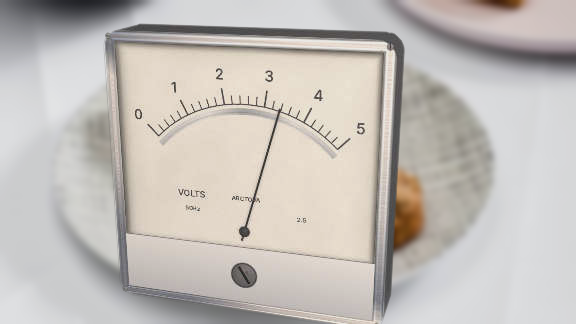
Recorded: 3.4 V
